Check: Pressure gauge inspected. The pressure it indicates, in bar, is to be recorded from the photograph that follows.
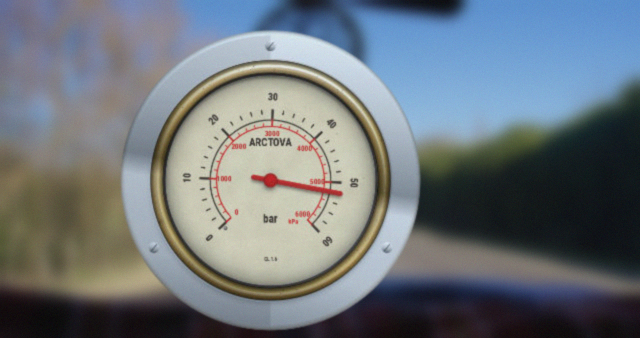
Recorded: 52 bar
